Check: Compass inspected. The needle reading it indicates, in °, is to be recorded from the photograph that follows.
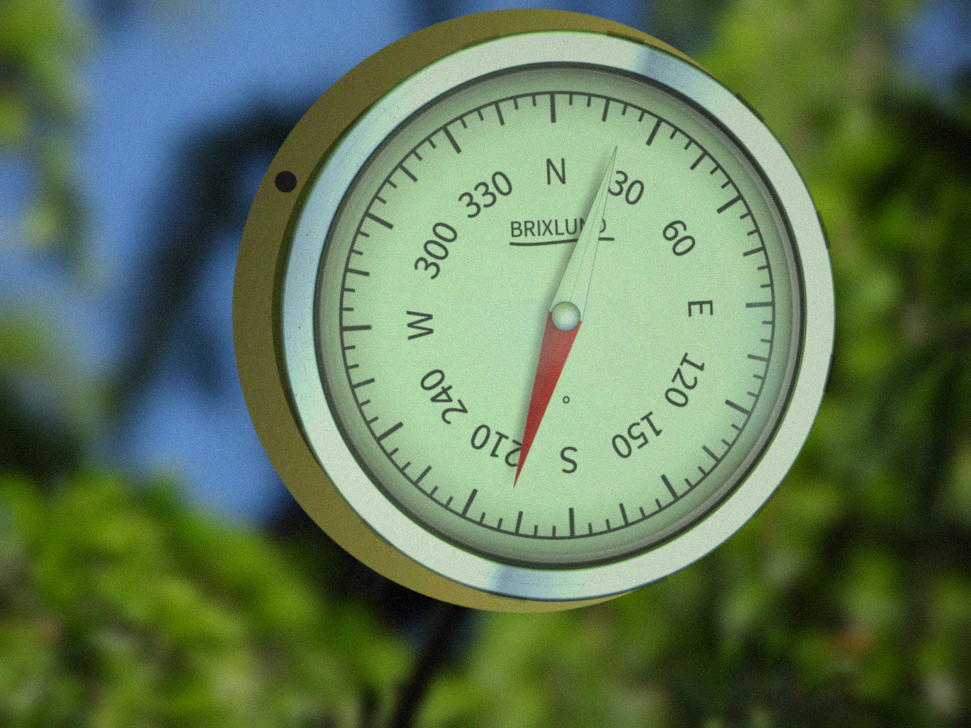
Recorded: 200 °
